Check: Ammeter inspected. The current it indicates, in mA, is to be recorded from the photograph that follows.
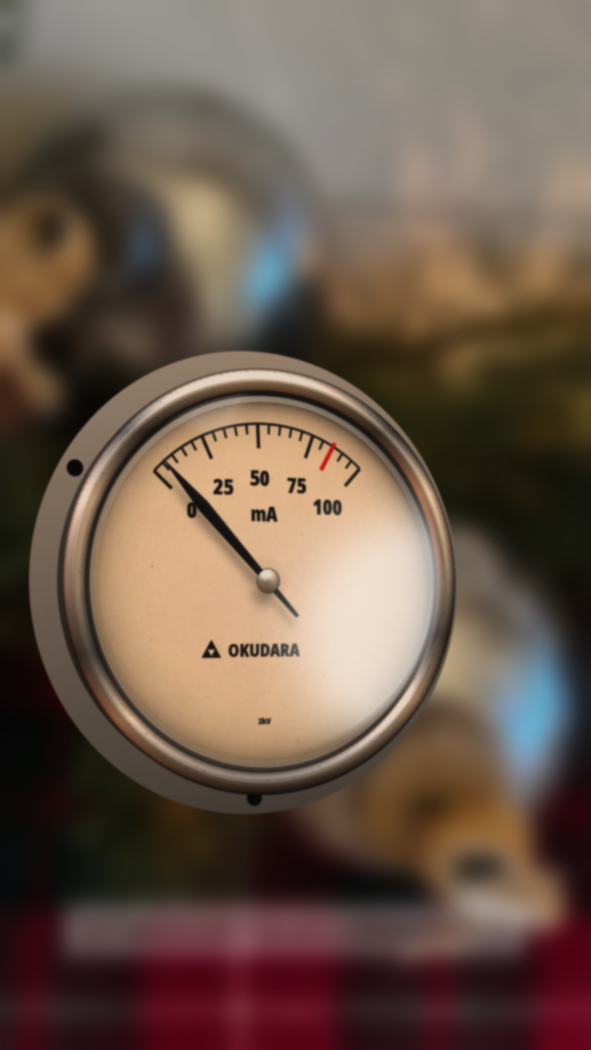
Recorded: 5 mA
